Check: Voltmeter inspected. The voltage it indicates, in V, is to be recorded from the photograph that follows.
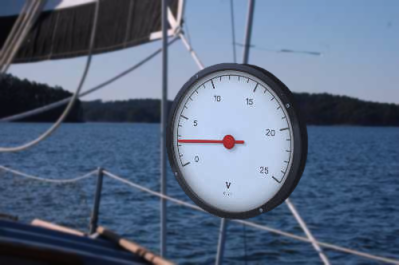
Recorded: 2.5 V
